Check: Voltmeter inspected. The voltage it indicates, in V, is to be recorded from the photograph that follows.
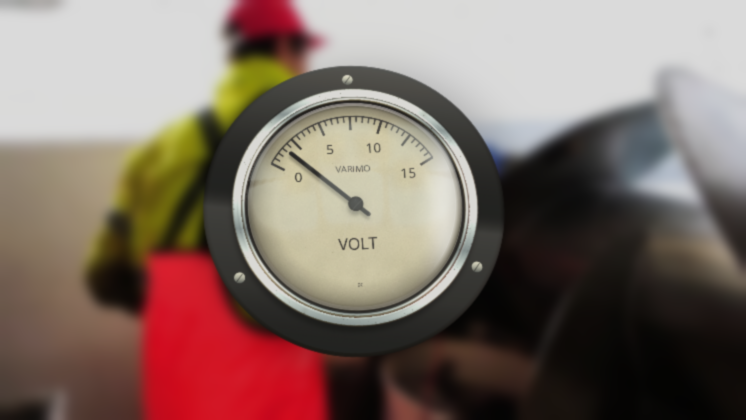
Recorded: 1.5 V
